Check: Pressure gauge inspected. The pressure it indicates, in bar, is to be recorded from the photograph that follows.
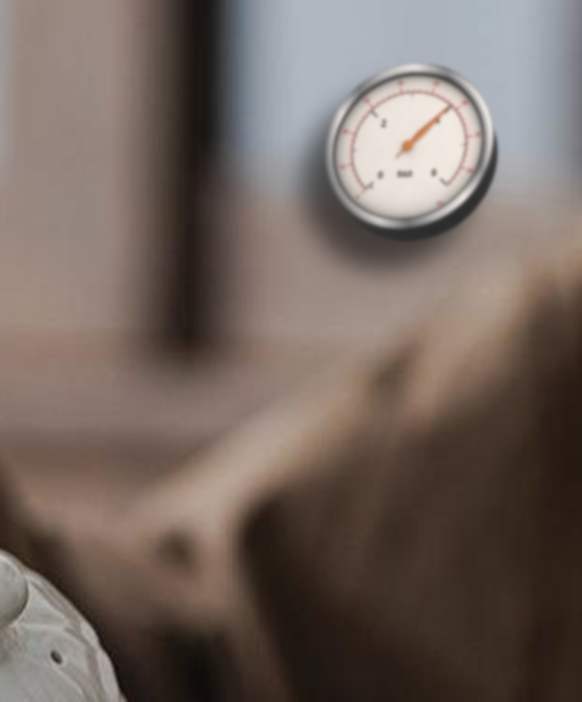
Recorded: 4 bar
